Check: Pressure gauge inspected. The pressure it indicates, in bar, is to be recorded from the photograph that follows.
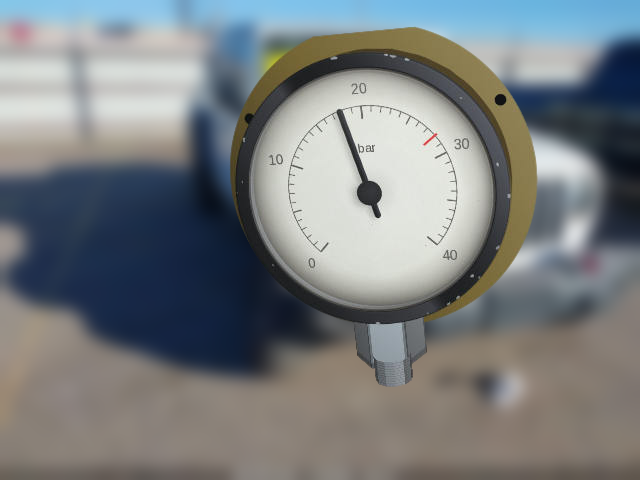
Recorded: 18 bar
